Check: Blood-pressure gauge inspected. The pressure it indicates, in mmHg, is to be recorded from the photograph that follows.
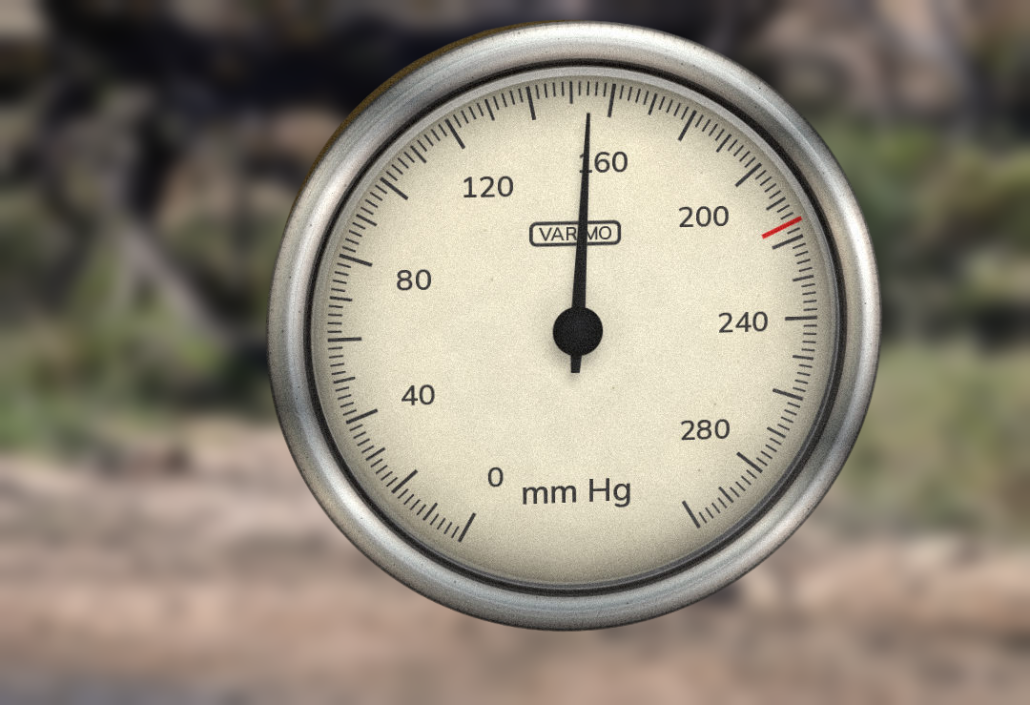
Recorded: 154 mmHg
